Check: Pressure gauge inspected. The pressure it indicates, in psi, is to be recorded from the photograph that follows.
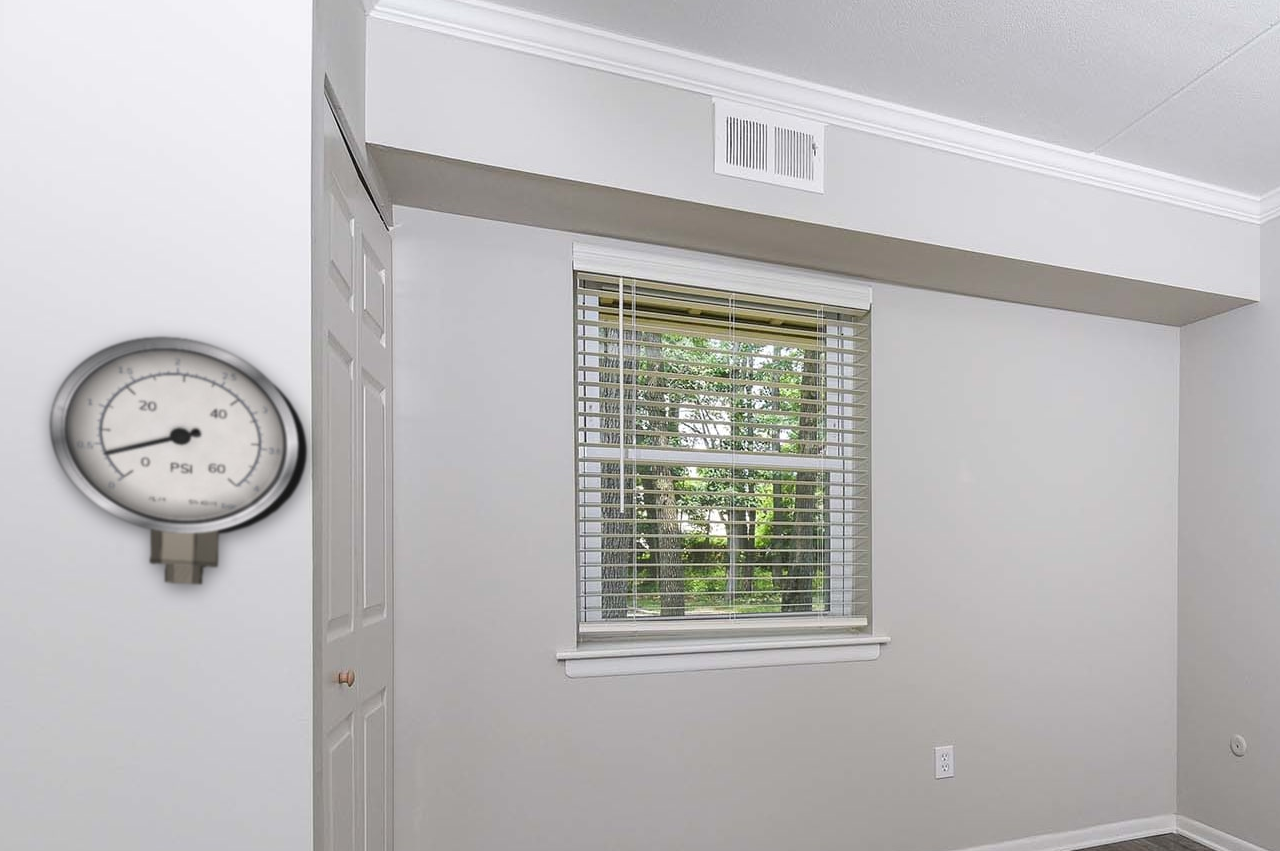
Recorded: 5 psi
